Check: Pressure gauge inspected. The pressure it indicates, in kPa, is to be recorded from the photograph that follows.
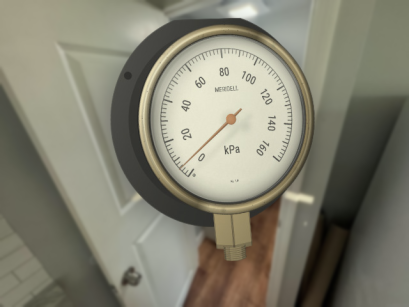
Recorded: 6 kPa
